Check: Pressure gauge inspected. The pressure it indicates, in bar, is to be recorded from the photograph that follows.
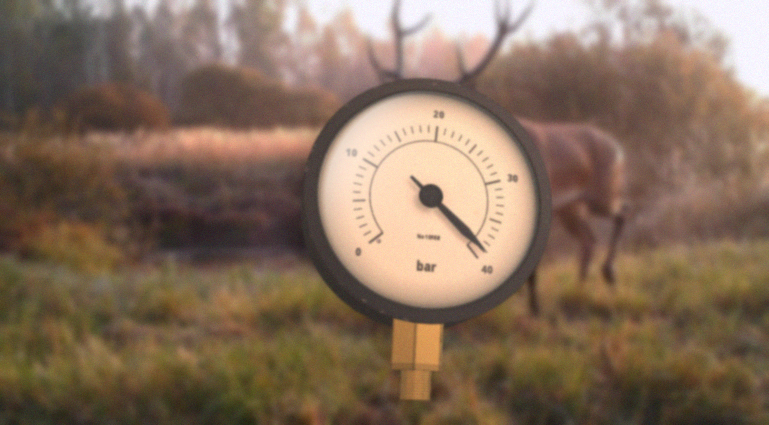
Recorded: 39 bar
